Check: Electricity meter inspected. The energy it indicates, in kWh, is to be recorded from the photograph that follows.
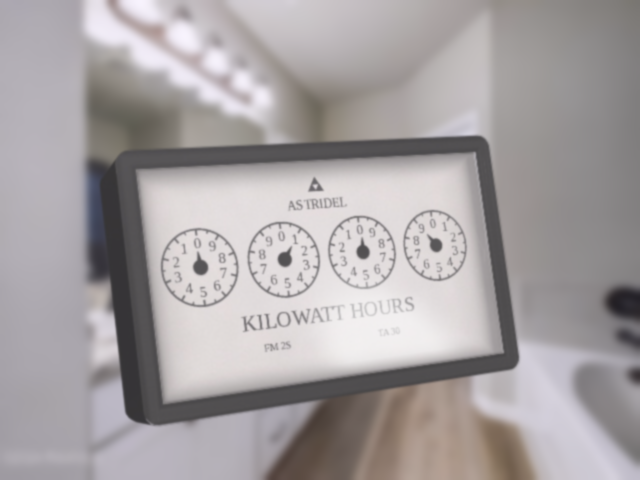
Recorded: 99 kWh
